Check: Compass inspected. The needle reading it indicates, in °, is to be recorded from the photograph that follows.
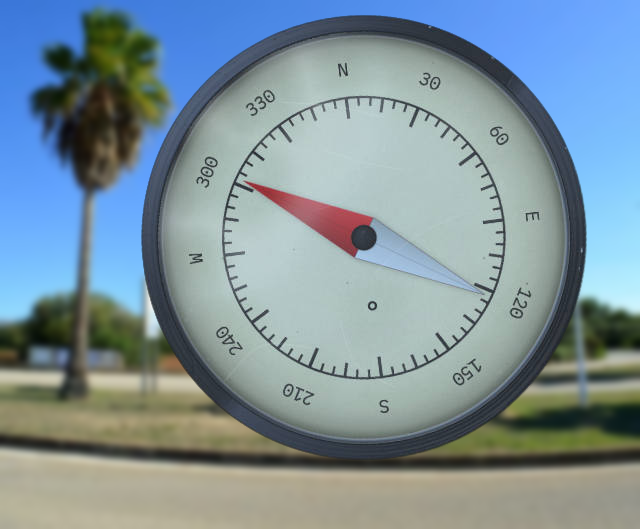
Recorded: 302.5 °
